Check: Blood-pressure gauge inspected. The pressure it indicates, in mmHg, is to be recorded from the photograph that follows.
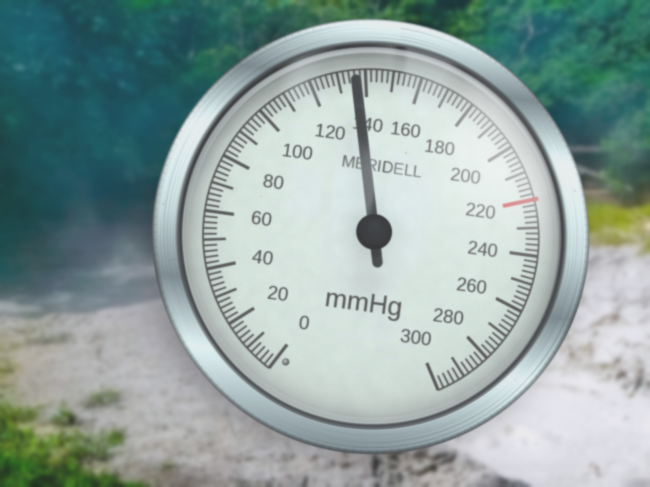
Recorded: 136 mmHg
